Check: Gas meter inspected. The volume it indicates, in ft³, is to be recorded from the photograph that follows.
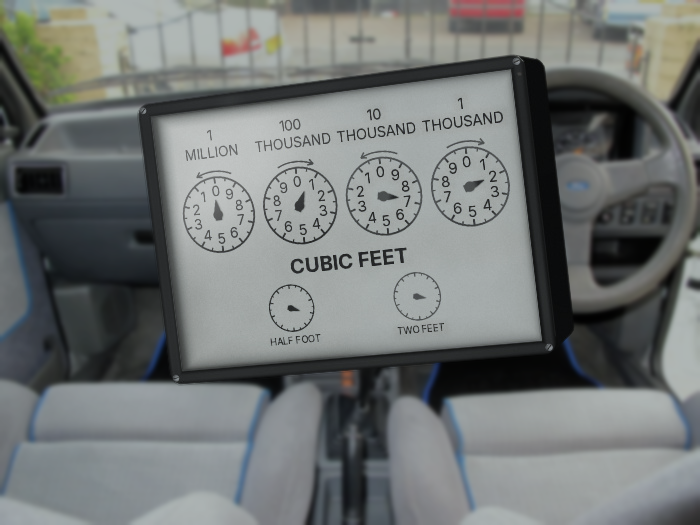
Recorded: 7200 ft³
